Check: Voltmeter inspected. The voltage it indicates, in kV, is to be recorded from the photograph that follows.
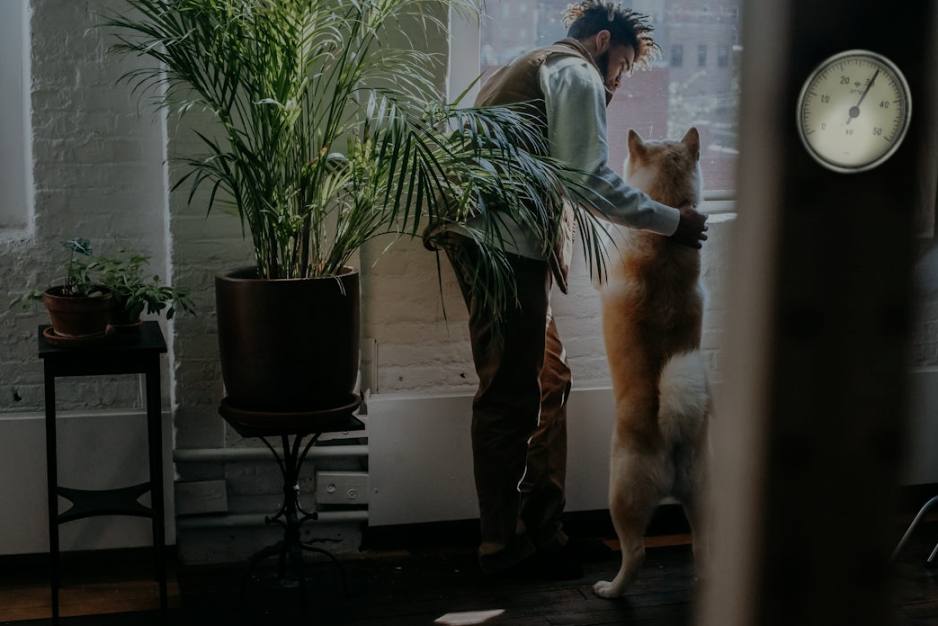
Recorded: 30 kV
